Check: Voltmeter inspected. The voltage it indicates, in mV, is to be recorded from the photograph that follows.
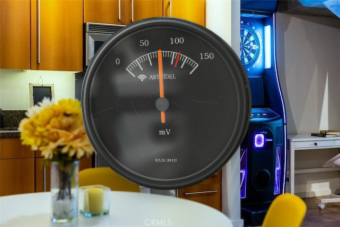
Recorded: 75 mV
